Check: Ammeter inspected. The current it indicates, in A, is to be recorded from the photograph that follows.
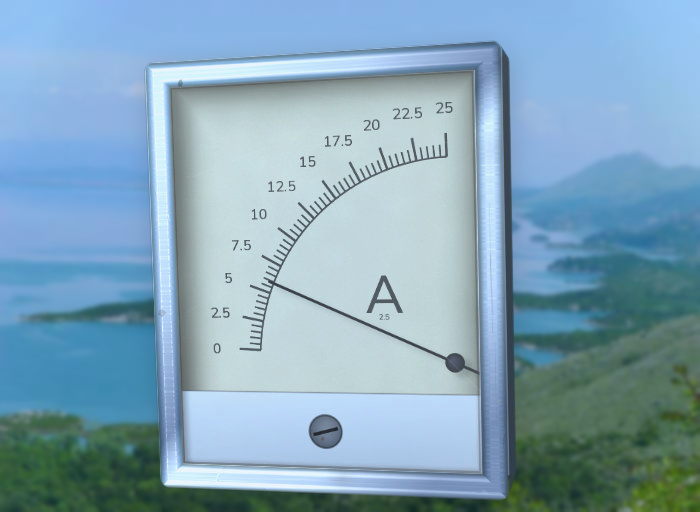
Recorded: 6 A
